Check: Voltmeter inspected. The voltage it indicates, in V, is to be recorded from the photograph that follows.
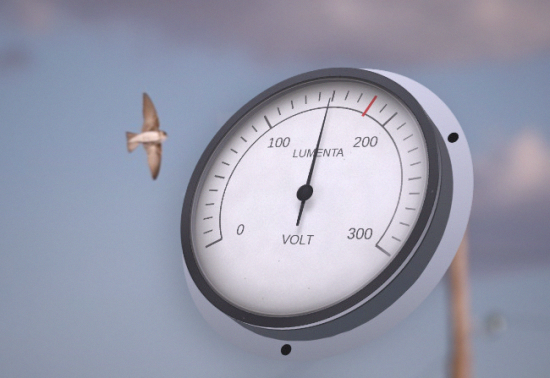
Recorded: 150 V
